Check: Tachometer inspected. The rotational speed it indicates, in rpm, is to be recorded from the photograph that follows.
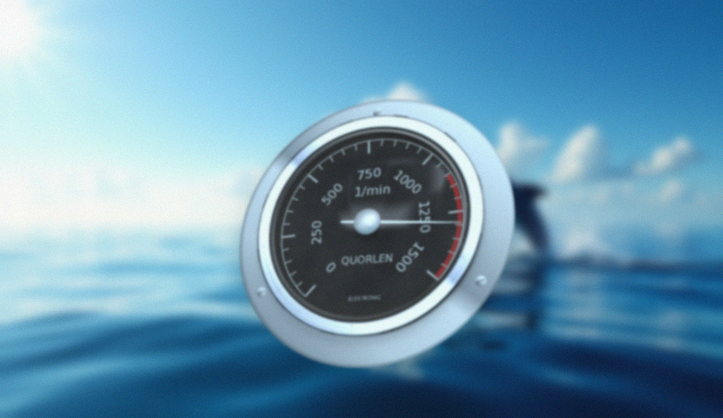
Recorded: 1300 rpm
